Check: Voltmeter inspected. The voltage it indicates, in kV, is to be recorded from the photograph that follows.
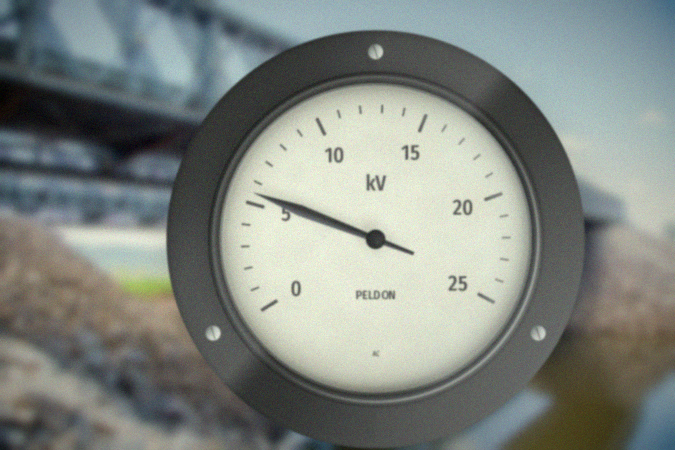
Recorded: 5.5 kV
